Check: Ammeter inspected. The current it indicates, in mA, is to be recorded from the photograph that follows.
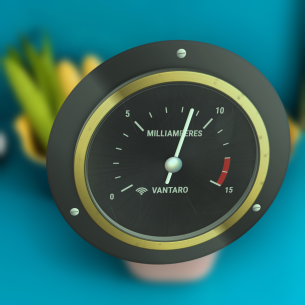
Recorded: 8.5 mA
